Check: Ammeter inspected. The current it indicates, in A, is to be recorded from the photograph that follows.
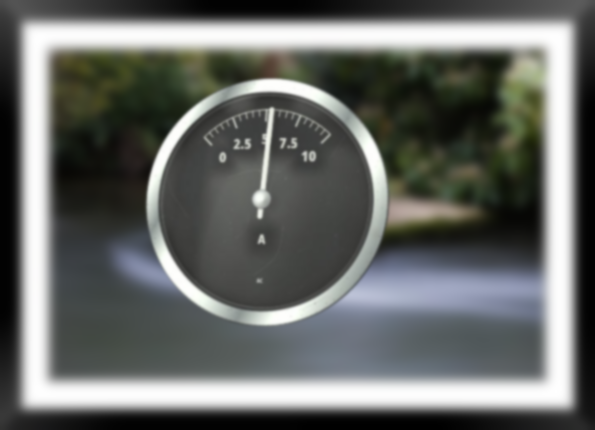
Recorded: 5.5 A
